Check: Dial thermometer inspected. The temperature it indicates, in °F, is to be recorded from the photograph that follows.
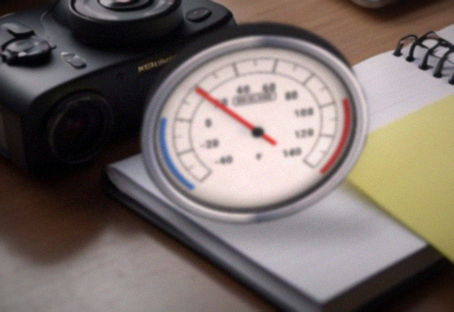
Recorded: 20 °F
